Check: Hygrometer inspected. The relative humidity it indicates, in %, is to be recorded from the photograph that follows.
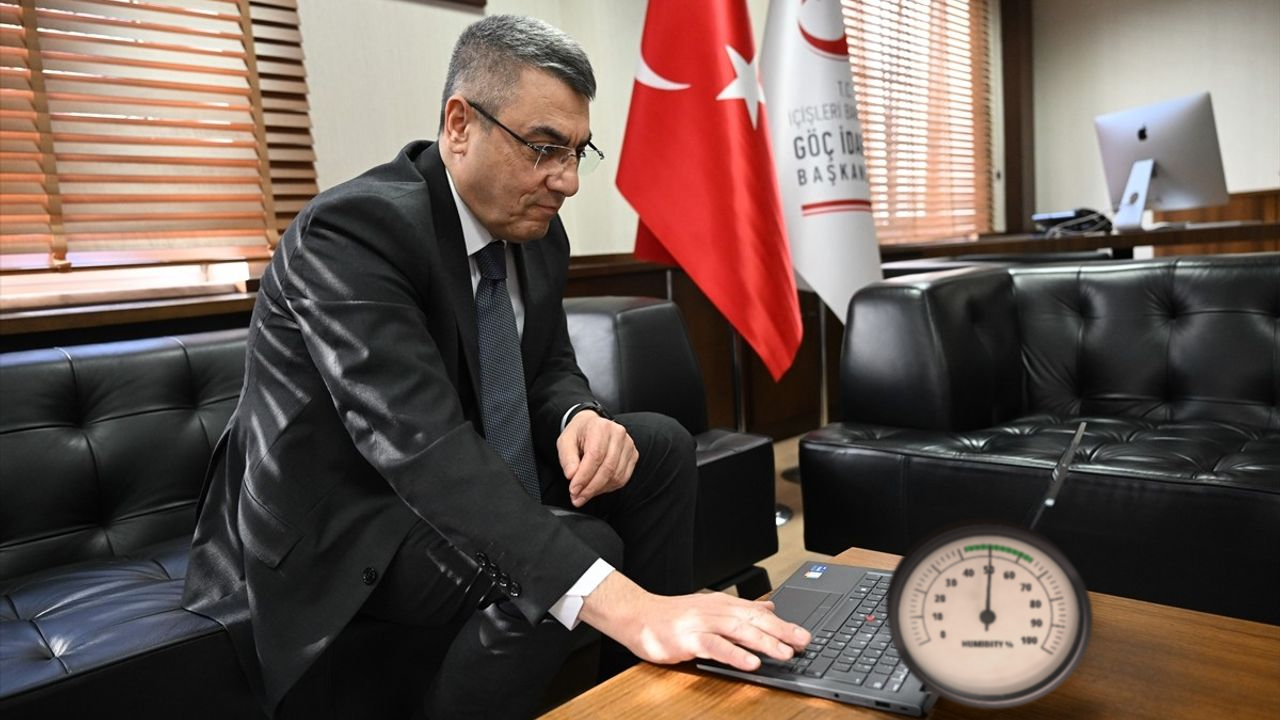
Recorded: 50 %
